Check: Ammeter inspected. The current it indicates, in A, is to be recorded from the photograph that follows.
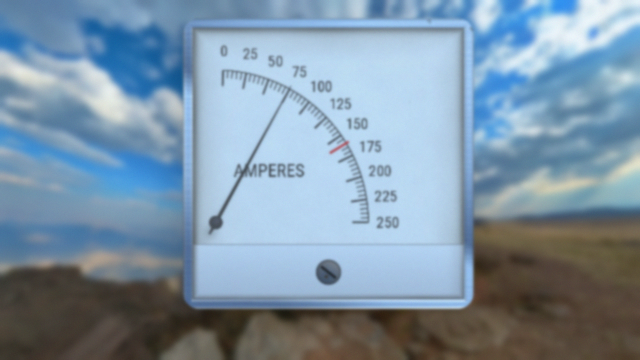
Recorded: 75 A
